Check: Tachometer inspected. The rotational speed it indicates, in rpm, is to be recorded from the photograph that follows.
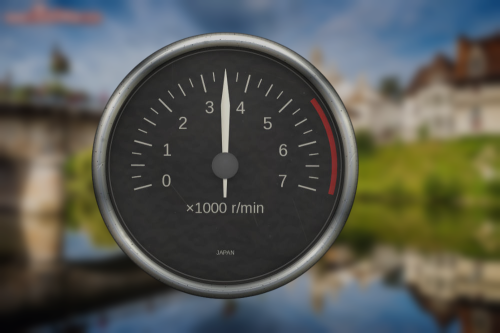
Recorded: 3500 rpm
